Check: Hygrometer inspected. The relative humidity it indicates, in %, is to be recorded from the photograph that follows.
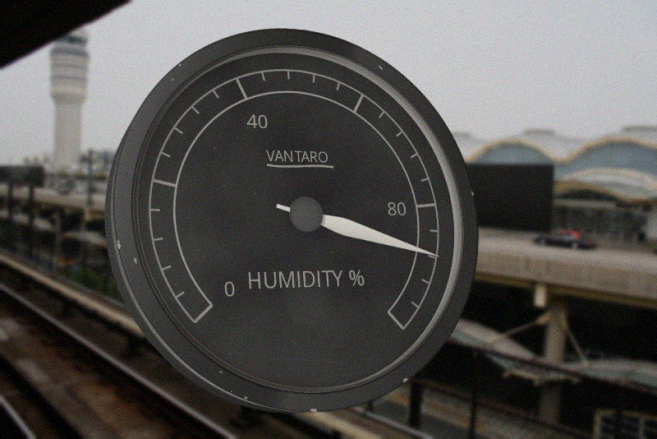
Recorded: 88 %
